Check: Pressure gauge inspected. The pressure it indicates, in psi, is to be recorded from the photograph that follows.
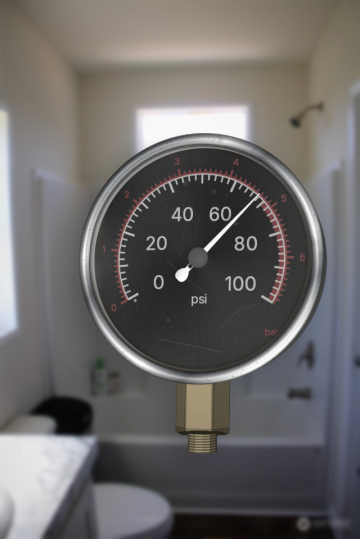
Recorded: 68 psi
